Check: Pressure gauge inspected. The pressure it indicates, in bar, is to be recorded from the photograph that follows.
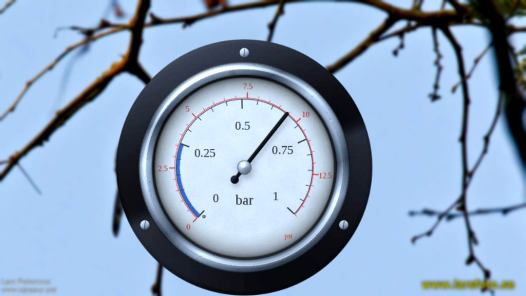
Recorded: 0.65 bar
